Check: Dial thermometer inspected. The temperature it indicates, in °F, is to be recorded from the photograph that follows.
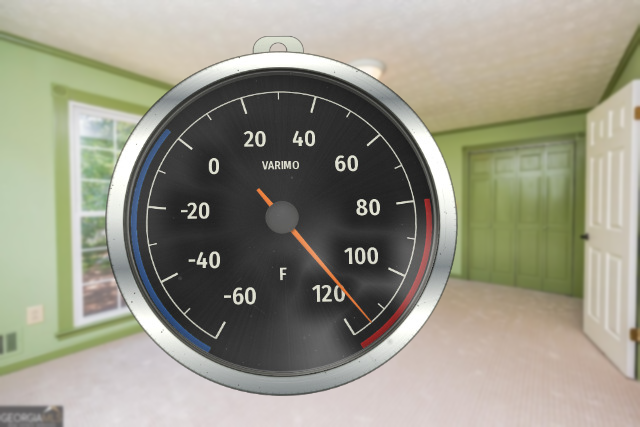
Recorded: 115 °F
